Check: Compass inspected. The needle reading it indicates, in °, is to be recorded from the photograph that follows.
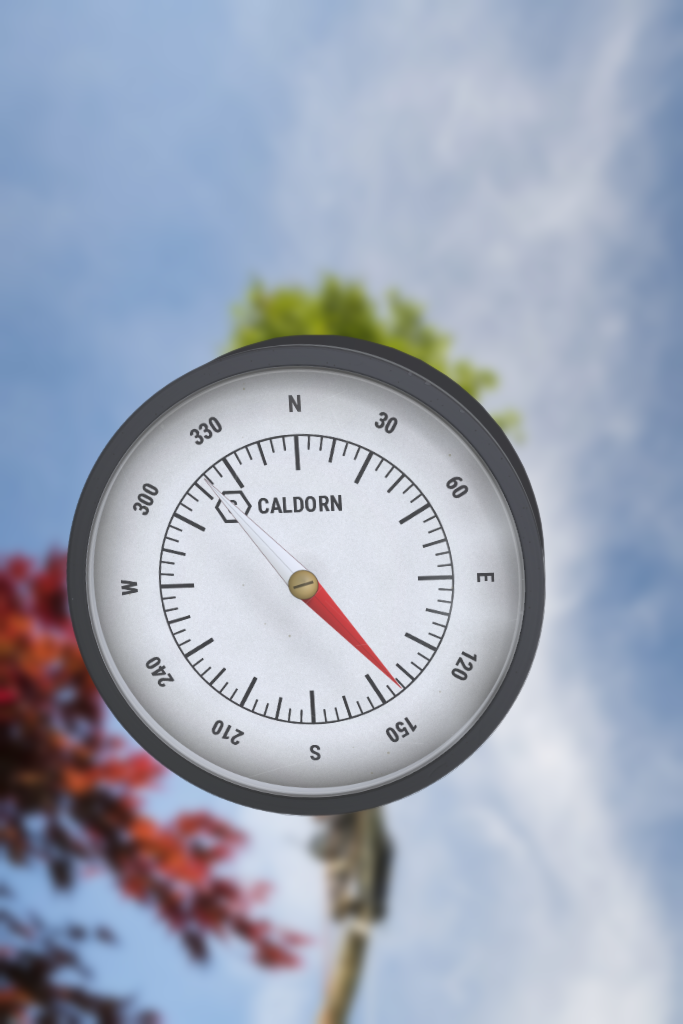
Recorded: 140 °
